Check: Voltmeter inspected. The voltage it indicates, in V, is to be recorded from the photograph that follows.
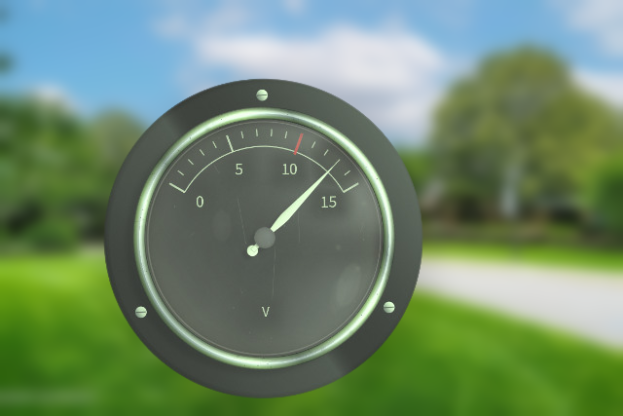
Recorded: 13 V
